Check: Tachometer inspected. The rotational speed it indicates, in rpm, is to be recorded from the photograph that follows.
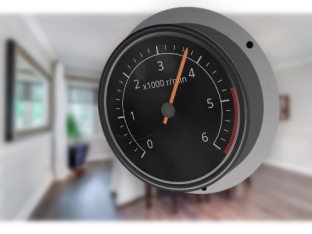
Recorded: 3700 rpm
